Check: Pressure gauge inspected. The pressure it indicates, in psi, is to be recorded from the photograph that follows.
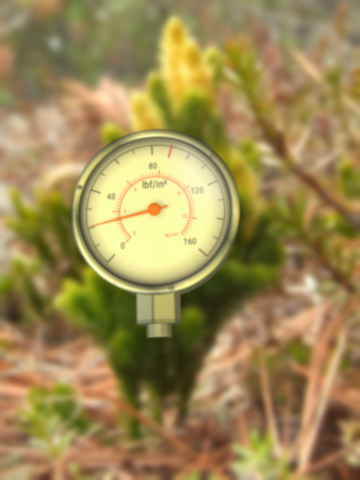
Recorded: 20 psi
